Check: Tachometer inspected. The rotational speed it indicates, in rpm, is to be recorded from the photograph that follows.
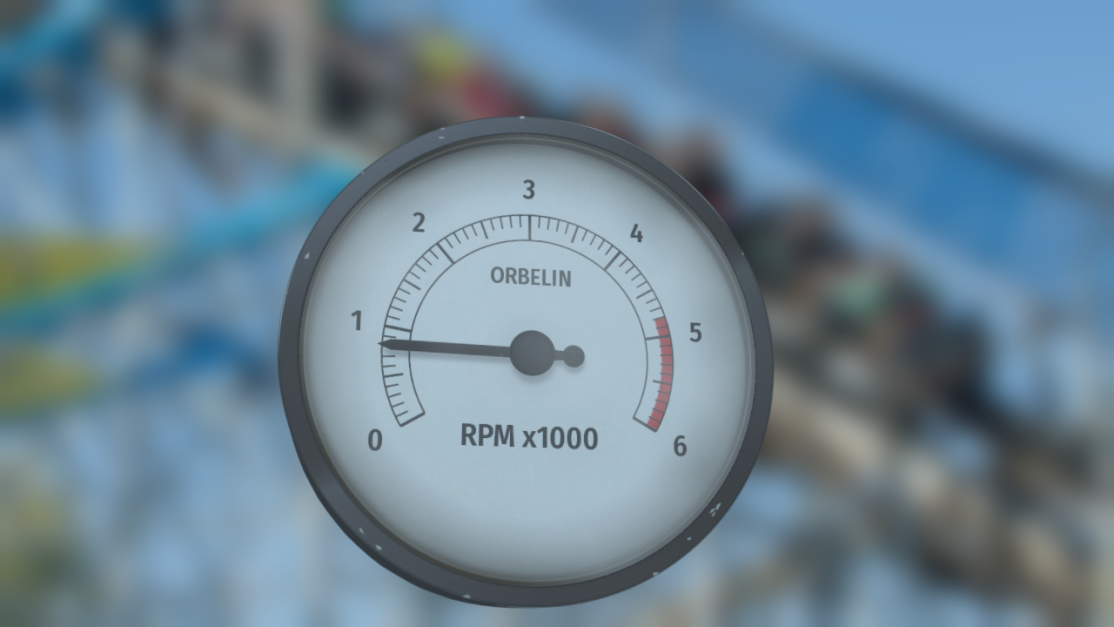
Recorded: 800 rpm
